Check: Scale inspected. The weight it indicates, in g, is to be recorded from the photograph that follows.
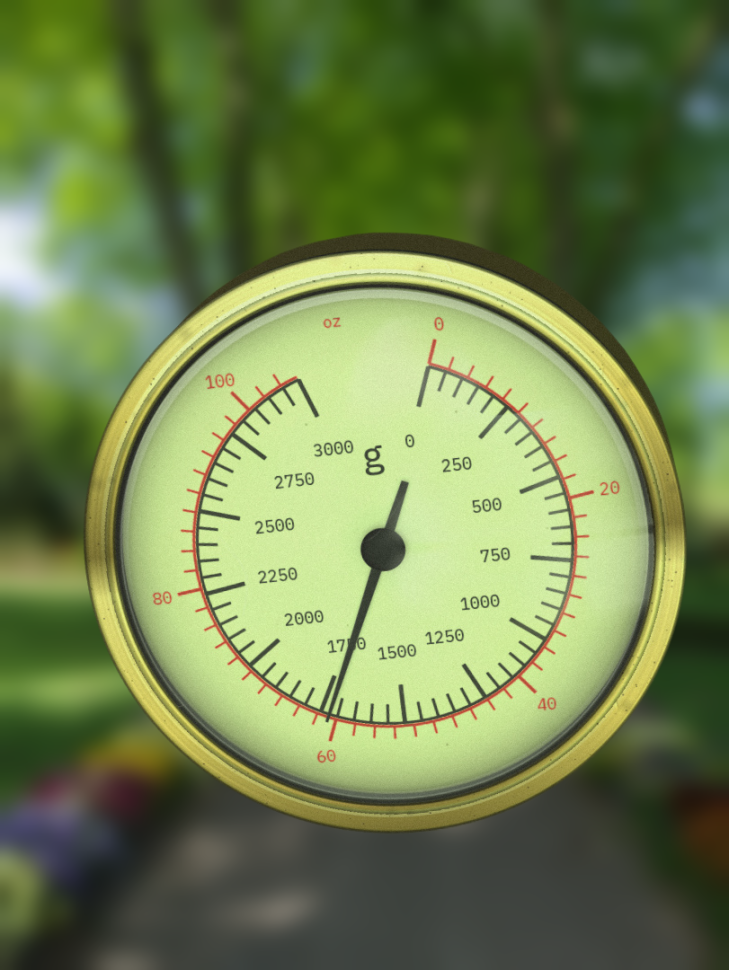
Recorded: 1725 g
